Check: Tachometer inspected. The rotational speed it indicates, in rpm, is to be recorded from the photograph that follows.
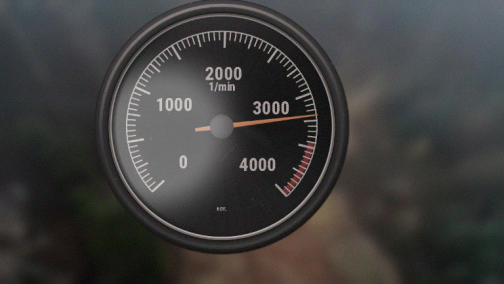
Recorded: 3200 rpm
